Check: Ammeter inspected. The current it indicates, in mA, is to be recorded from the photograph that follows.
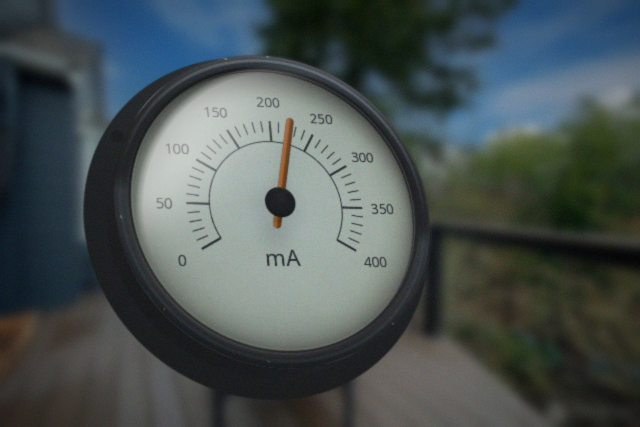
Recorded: 220 mA
